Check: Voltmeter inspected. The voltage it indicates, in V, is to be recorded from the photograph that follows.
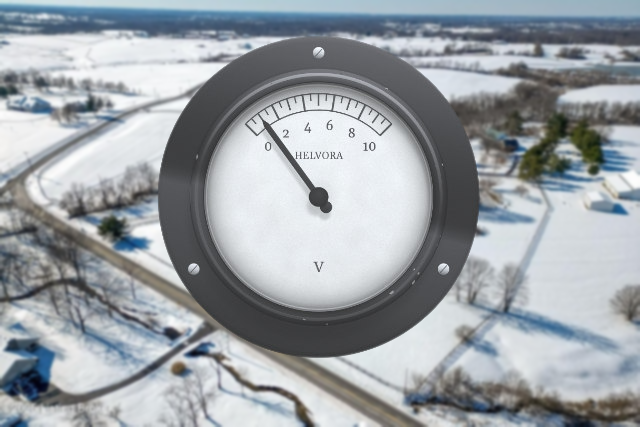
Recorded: 1 V
